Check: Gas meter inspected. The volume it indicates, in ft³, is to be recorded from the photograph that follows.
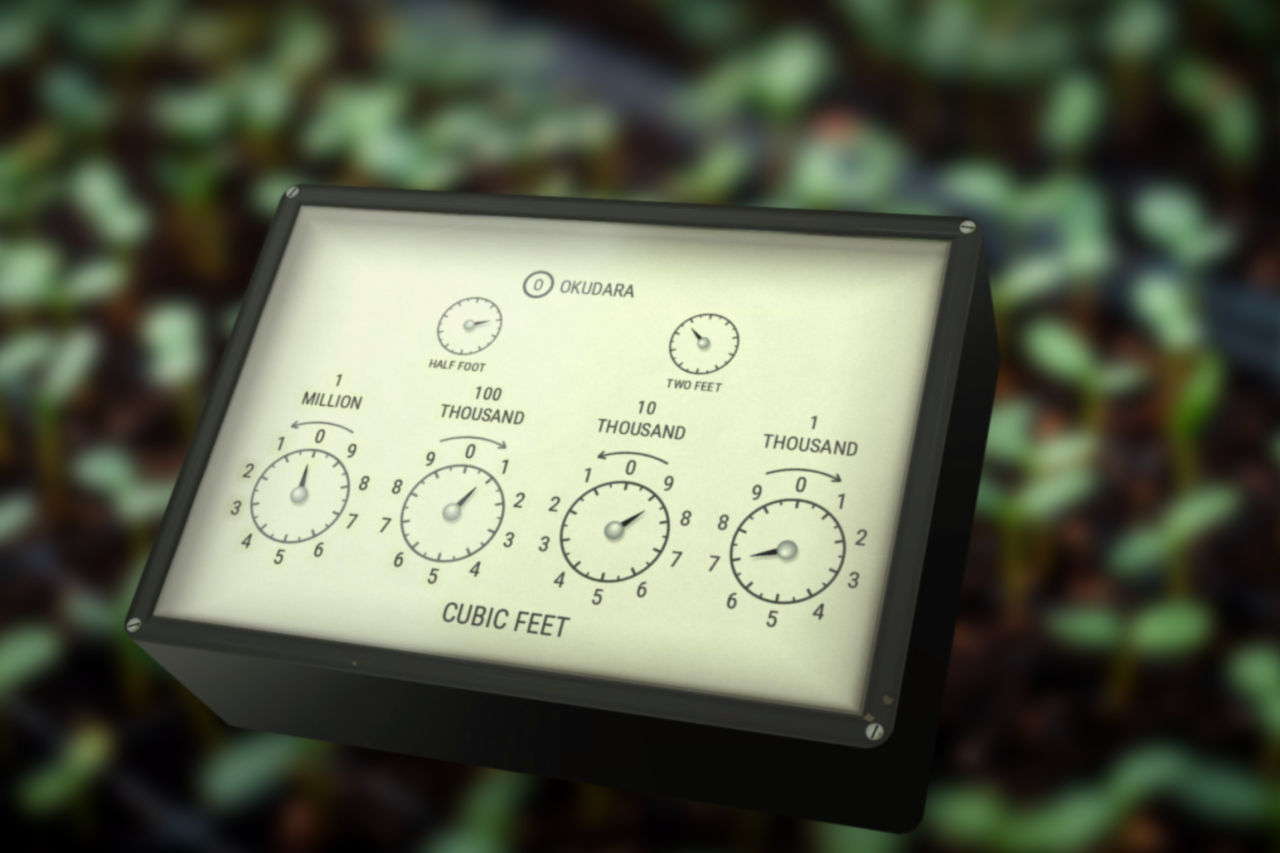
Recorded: 8700 ft³
